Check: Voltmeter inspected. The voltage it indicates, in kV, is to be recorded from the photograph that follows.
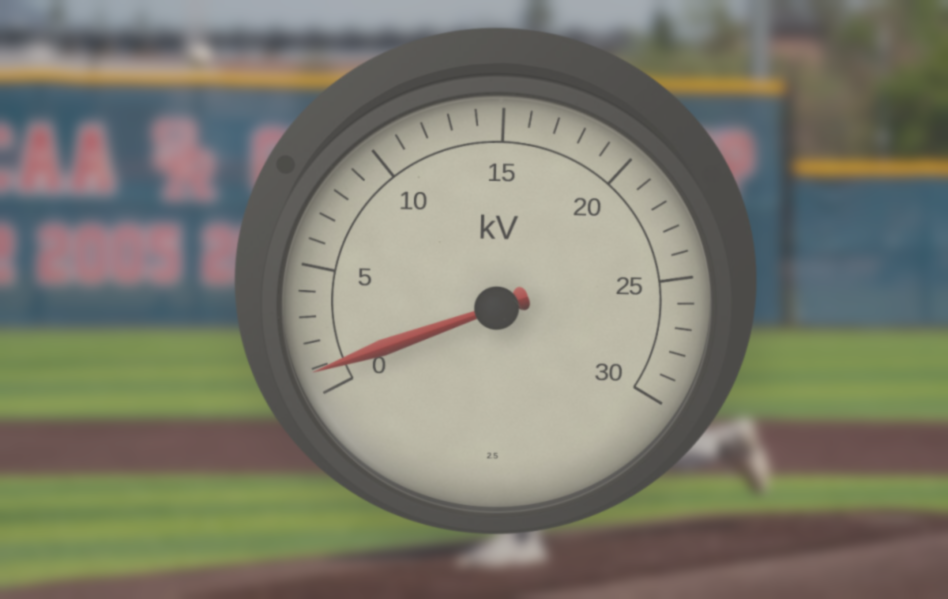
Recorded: 1 kV
